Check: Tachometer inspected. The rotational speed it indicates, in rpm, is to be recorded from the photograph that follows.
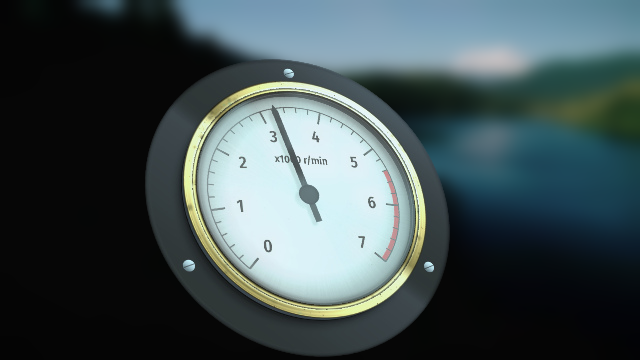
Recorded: 3200 rpm
